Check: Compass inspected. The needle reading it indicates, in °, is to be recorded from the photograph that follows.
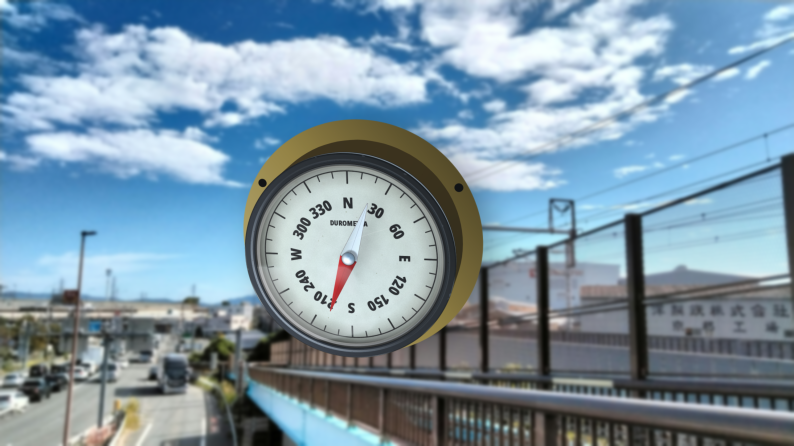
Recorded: 200 °
